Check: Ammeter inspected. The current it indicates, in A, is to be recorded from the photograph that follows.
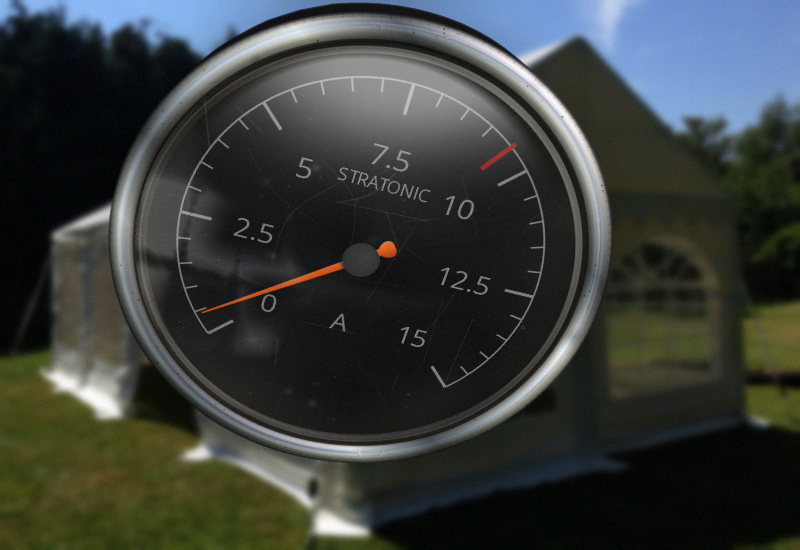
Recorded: 0.5 A
